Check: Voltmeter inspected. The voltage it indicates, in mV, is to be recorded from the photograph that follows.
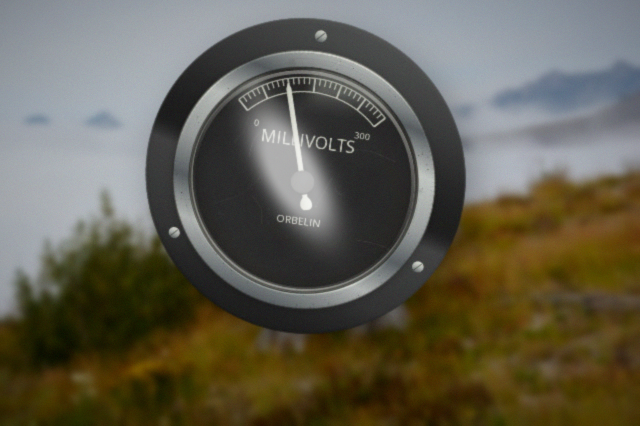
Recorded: 100 mV
